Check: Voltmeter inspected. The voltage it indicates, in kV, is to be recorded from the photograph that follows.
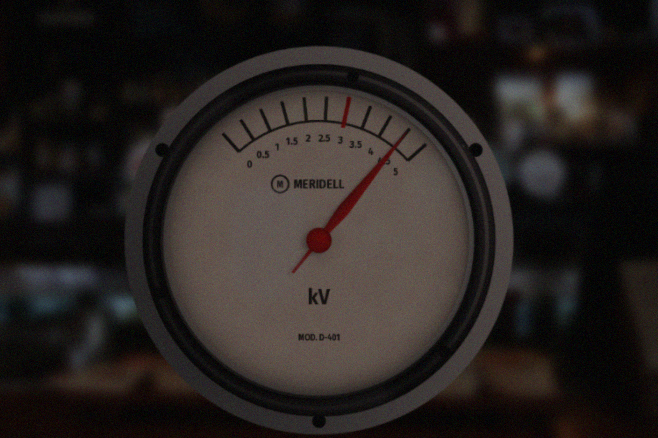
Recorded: 4.5 kV
